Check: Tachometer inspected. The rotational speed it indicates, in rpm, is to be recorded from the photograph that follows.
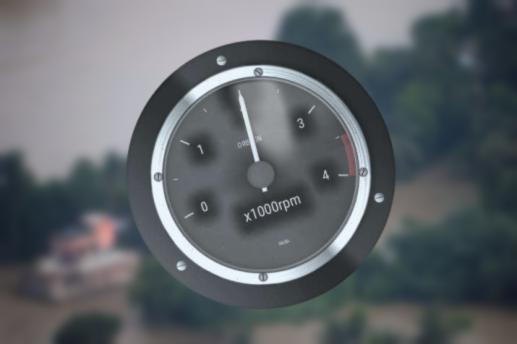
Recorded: 2000 rpm
